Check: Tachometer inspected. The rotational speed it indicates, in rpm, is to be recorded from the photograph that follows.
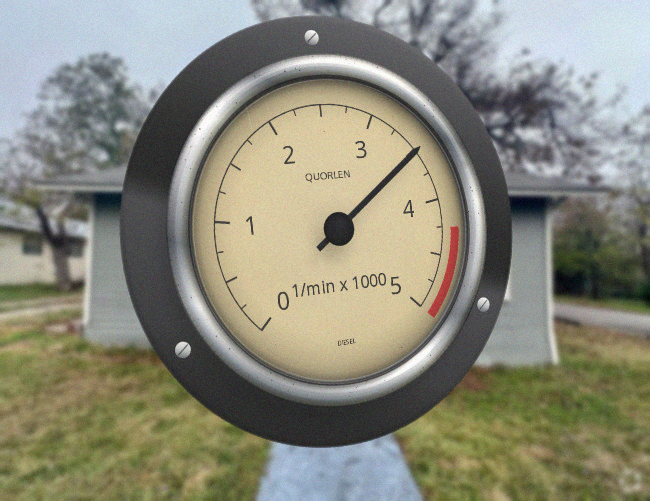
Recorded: 3500 rpm
